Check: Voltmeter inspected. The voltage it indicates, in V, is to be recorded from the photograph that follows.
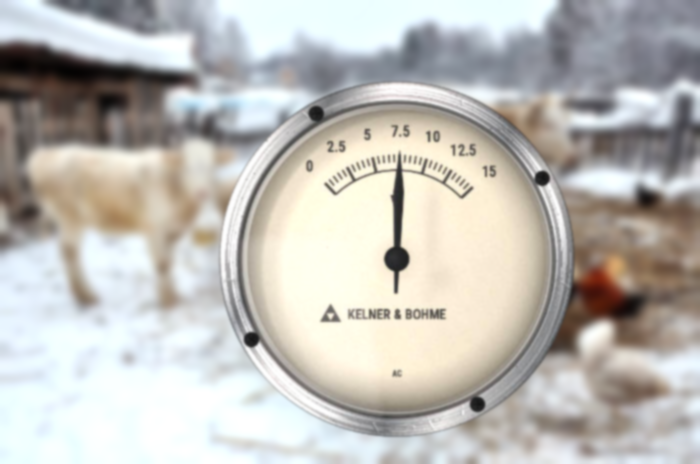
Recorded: 7.5 V
